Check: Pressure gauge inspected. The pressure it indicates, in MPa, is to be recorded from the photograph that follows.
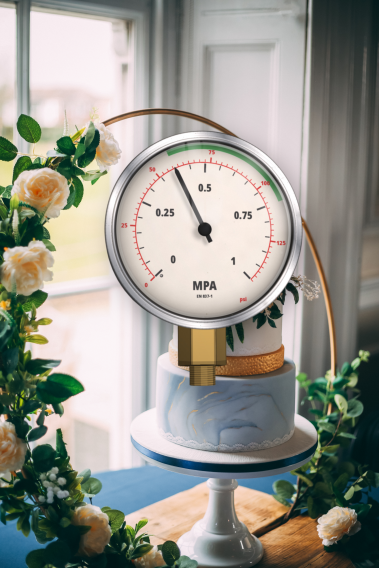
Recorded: 0.4 MPa
